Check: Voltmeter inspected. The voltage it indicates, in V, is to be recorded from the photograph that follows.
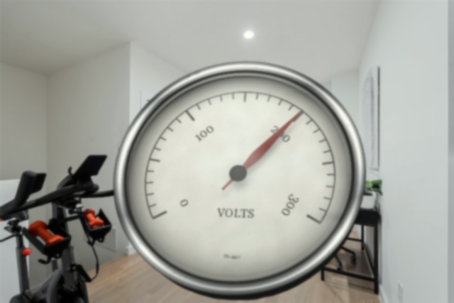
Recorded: 200 V
